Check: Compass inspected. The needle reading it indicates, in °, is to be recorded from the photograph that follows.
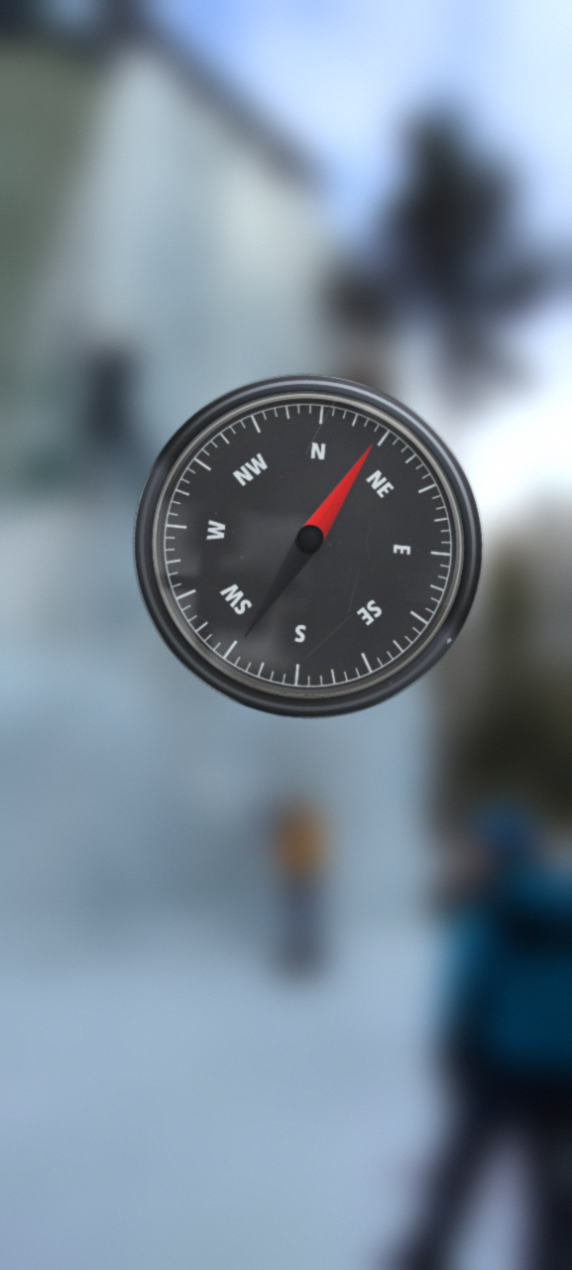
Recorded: 27.5 °
